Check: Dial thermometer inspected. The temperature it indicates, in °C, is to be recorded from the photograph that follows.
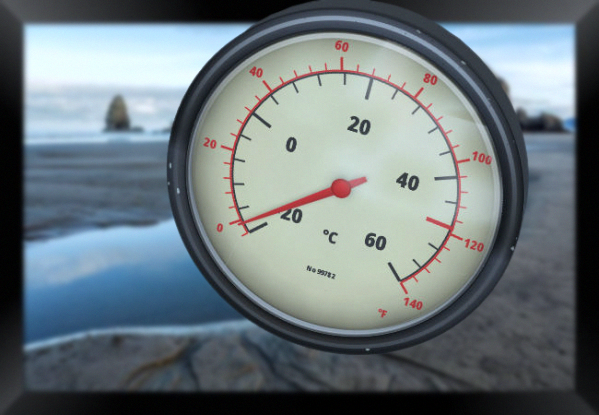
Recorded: -18 °C
